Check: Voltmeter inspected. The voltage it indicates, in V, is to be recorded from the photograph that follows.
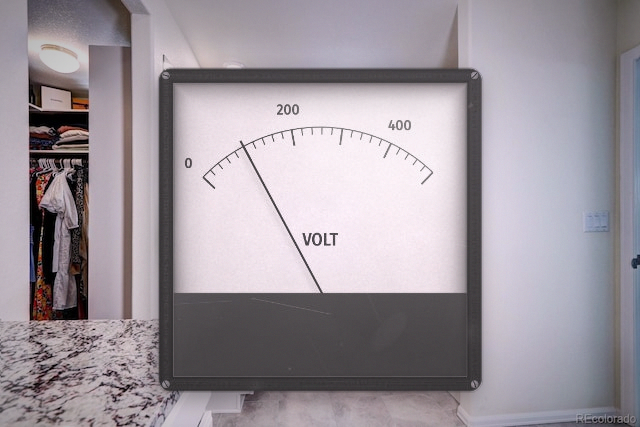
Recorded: 100 V
